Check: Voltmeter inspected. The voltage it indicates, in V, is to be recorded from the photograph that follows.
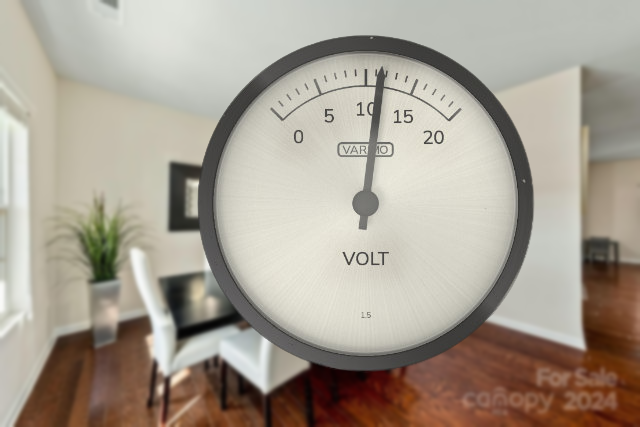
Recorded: 11.5 V
